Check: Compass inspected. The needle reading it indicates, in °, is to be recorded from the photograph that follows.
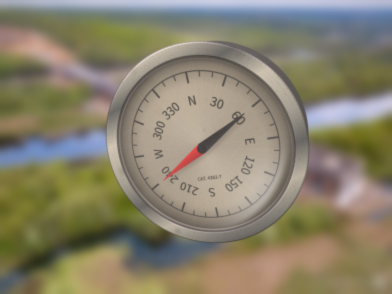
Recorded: 240 °
